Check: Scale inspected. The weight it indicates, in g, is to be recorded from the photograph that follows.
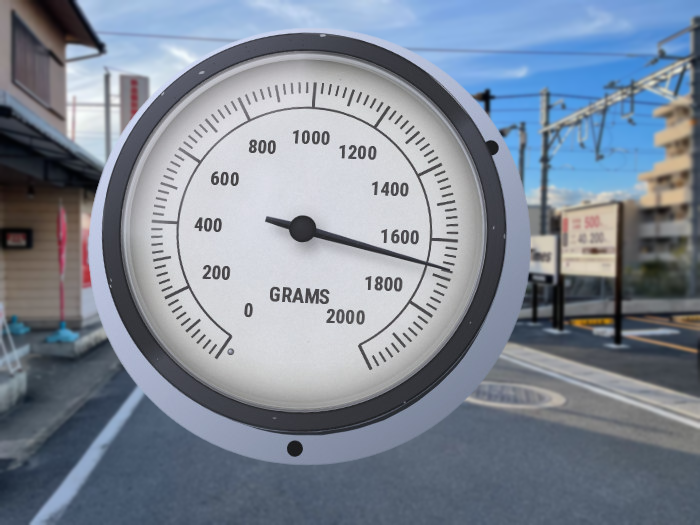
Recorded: 1680 g
